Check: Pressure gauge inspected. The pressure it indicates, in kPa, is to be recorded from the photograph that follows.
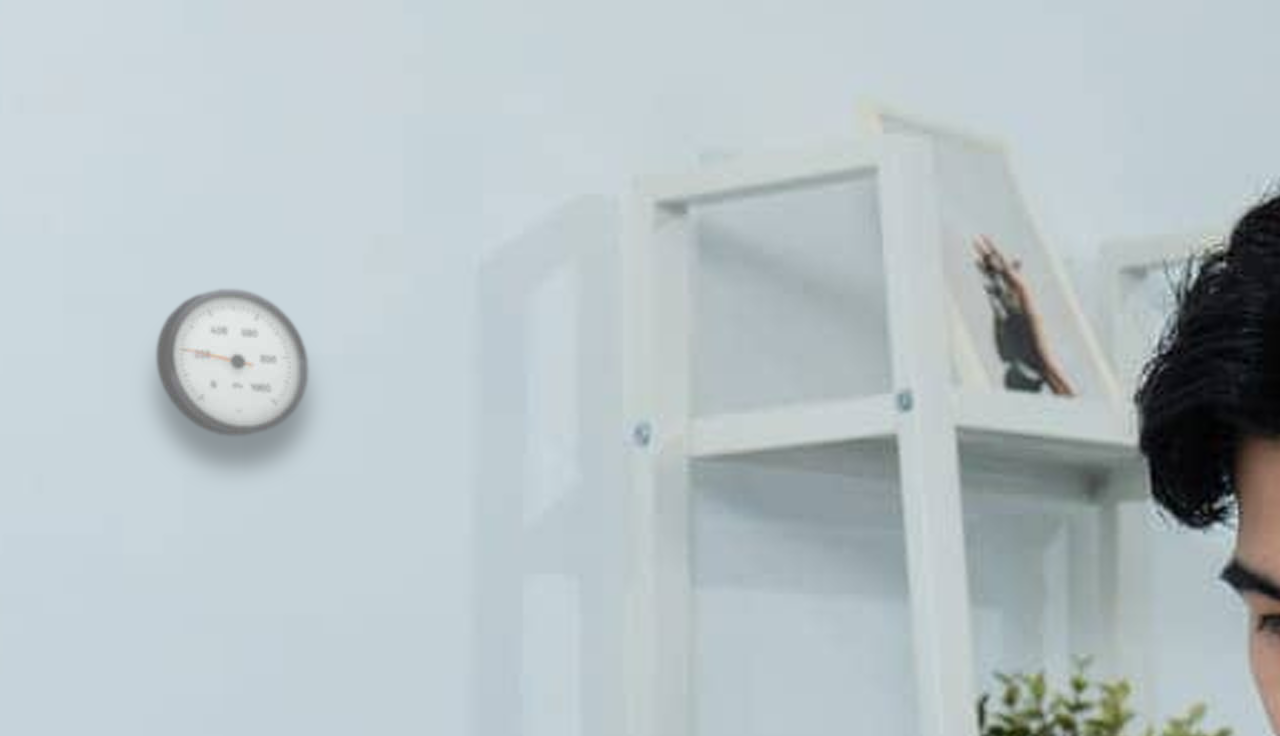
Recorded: 200 kPa
